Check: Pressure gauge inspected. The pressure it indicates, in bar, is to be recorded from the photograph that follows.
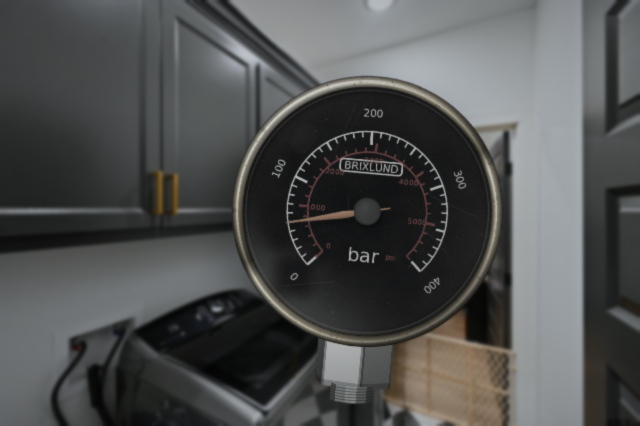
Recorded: 50 bar
